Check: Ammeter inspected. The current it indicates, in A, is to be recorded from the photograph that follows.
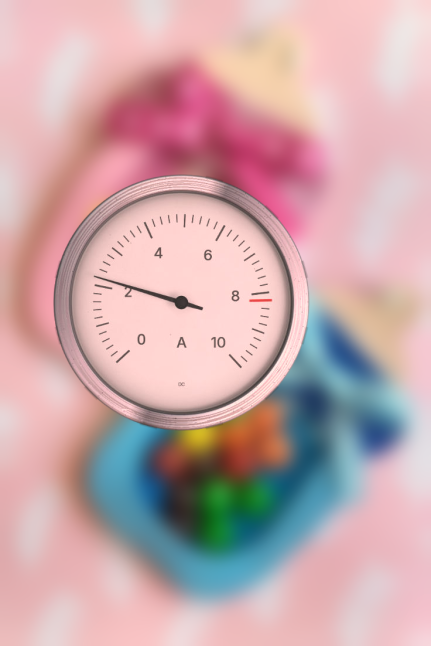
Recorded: 2.2 A
